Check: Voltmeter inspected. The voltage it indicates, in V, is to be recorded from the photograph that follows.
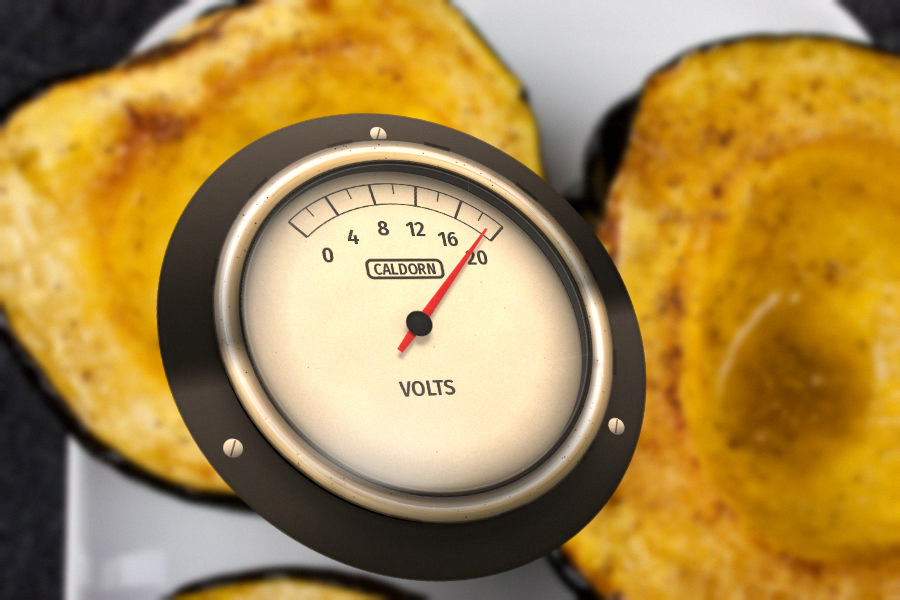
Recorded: 19 V
